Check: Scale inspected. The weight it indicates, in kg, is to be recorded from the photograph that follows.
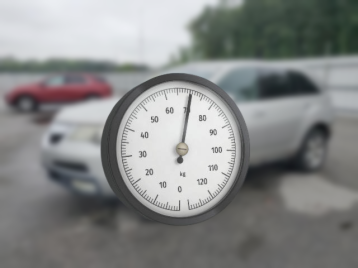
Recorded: 70 kg
